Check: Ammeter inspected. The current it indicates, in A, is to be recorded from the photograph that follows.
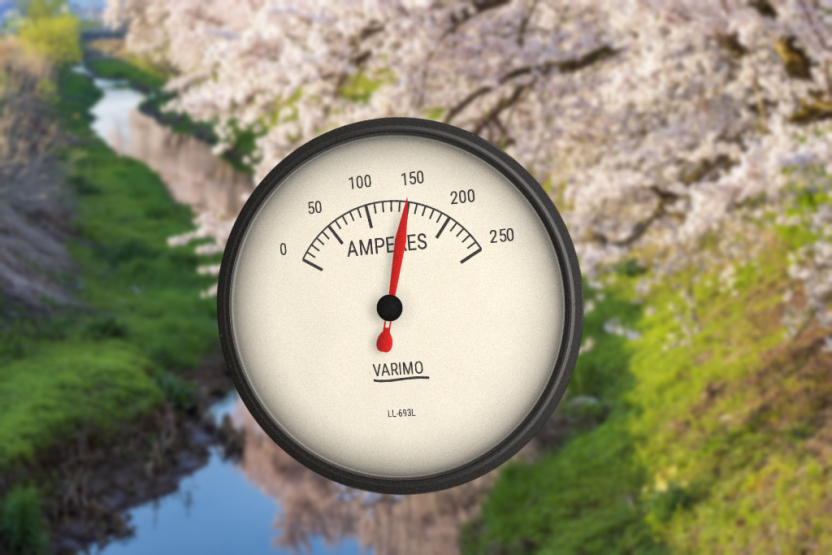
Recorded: 150 A
